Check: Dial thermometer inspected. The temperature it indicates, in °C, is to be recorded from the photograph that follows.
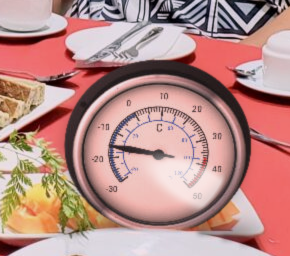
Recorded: -15 °C
